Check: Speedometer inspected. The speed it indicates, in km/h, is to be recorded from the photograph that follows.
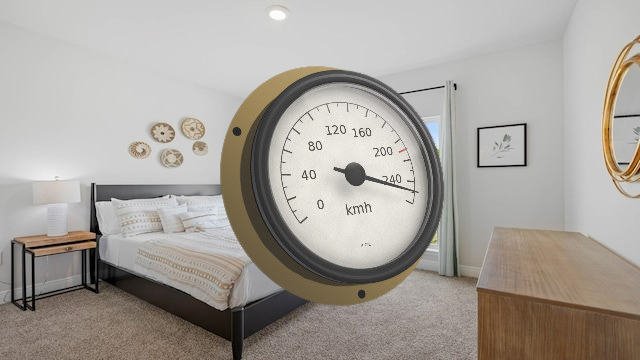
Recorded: 250 km/h
